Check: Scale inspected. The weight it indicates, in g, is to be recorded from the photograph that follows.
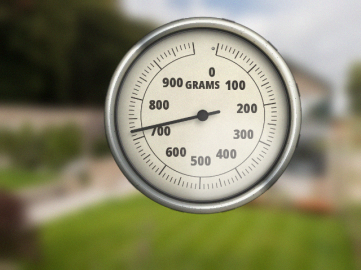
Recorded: 720 g
